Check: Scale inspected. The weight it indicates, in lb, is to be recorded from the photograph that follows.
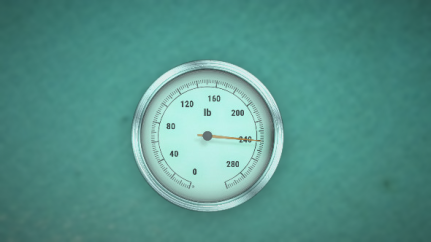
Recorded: 240 lb
